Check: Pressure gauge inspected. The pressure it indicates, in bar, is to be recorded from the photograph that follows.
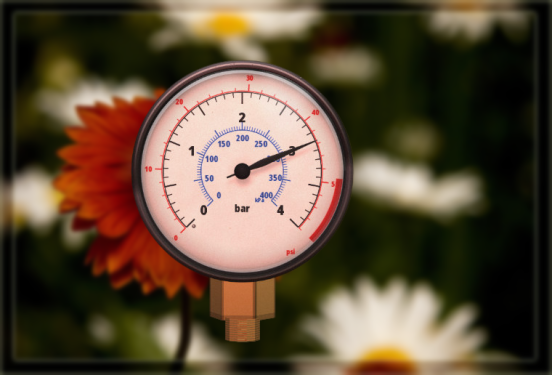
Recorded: 3 bar
